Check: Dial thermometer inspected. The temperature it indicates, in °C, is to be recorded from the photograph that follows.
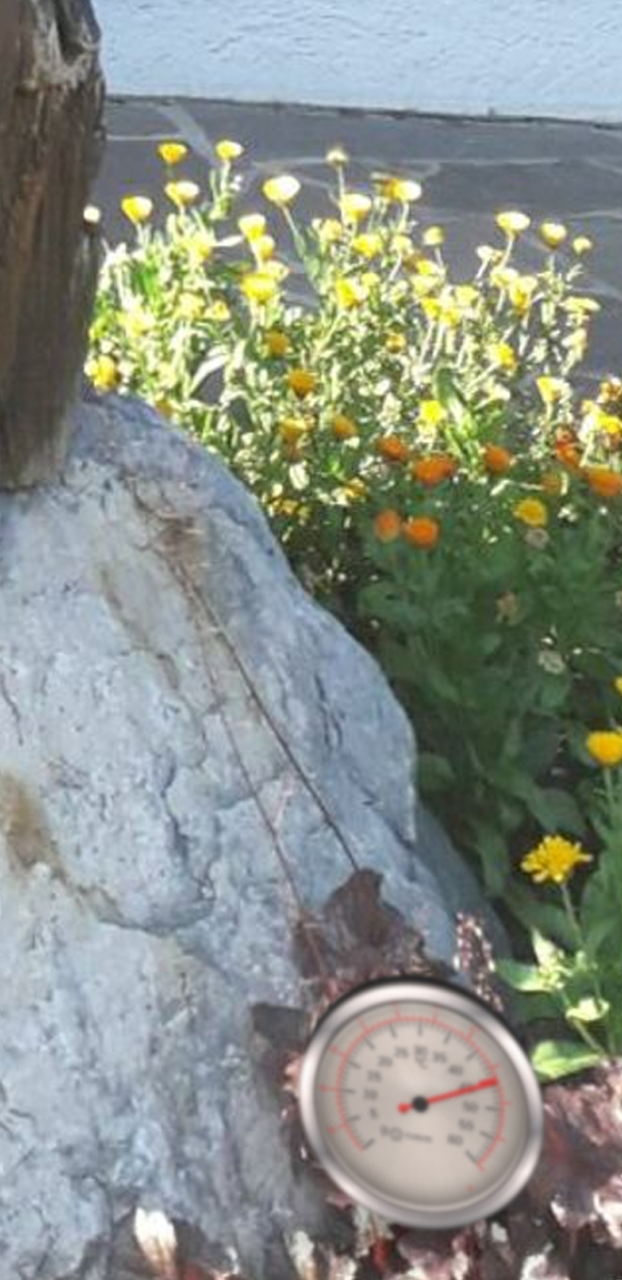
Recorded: 45 °C
